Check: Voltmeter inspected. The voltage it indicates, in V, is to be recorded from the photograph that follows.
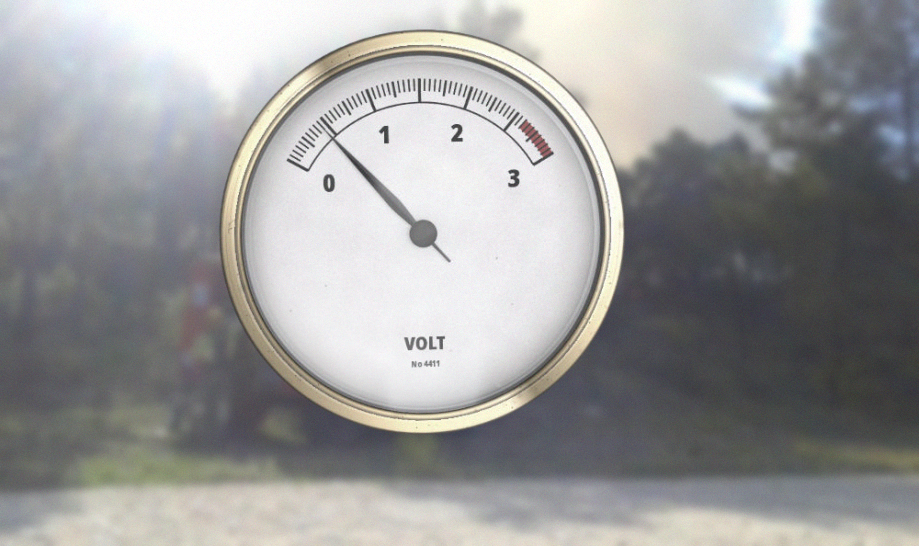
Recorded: 0.45 V
